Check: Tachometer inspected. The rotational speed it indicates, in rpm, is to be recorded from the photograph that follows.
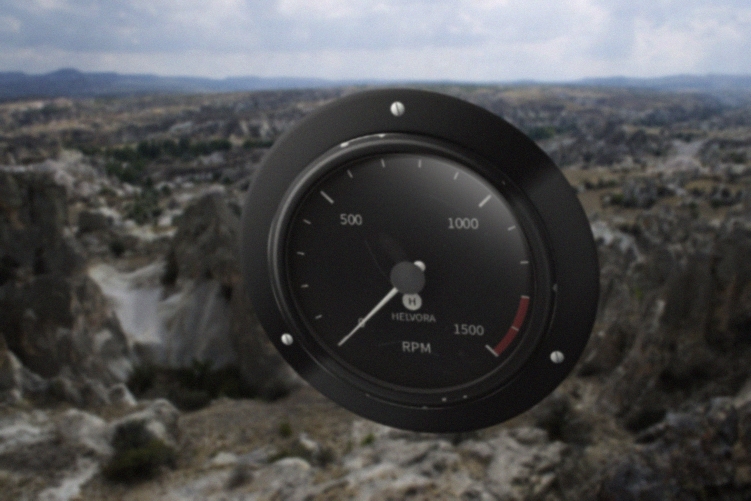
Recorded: 0 rpm
